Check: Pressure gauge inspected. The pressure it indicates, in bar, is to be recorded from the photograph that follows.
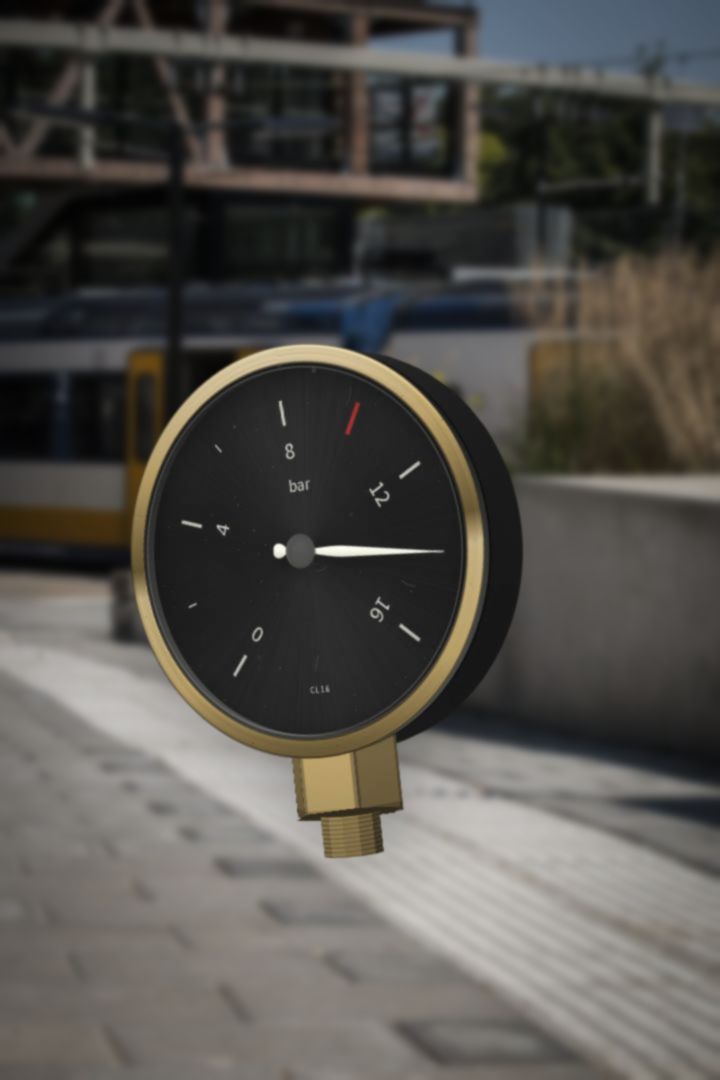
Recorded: 14 bar
